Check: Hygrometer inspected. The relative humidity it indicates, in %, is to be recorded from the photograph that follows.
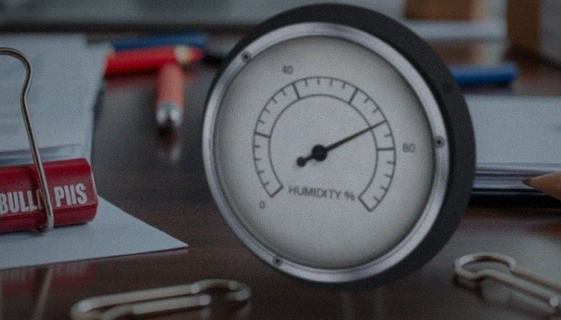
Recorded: 72 %
